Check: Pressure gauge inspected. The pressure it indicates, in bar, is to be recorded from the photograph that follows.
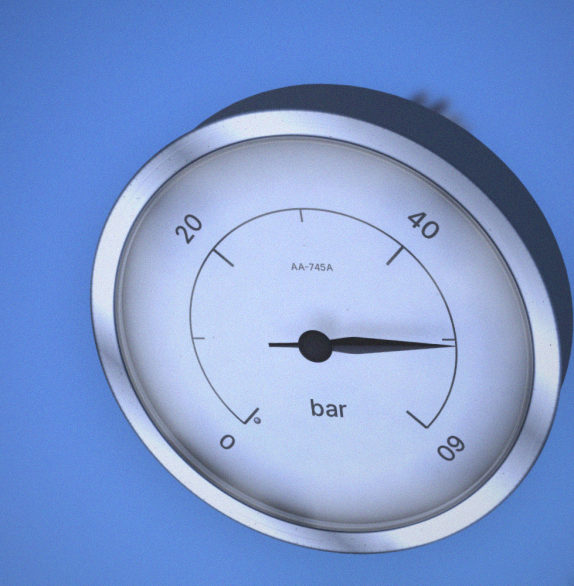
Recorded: 50 bar
